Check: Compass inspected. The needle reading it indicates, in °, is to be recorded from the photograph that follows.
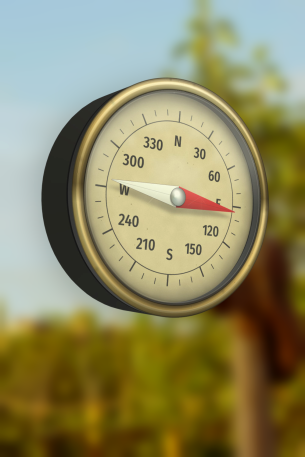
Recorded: 95 °
